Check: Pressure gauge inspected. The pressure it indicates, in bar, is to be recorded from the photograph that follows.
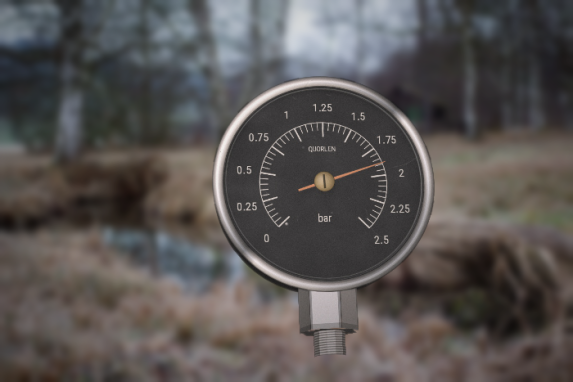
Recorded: 1.9 bar
